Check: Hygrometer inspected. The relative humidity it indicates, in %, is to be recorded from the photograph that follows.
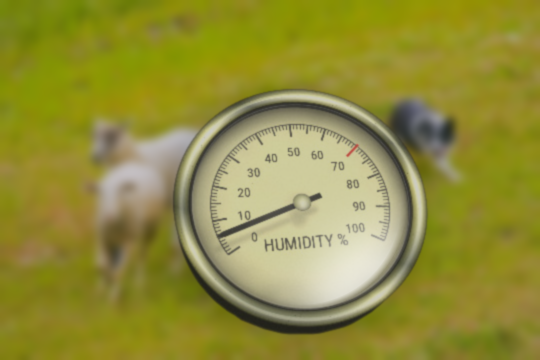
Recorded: 5 %
